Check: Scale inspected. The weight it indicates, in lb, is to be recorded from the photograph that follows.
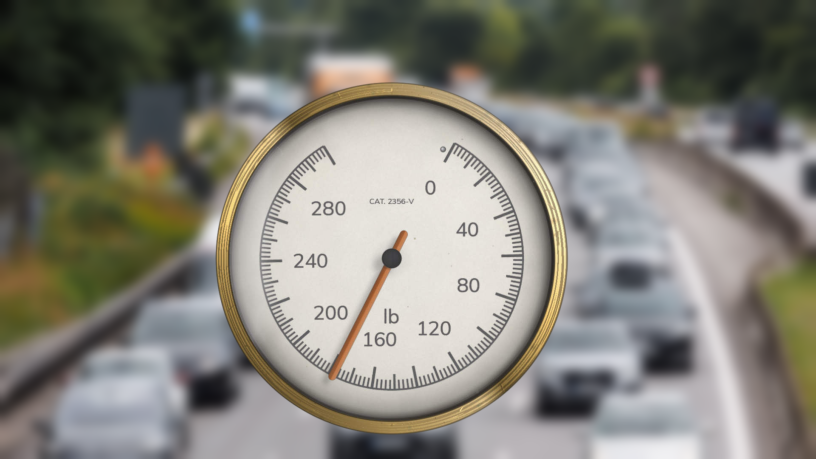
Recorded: 178 lb
